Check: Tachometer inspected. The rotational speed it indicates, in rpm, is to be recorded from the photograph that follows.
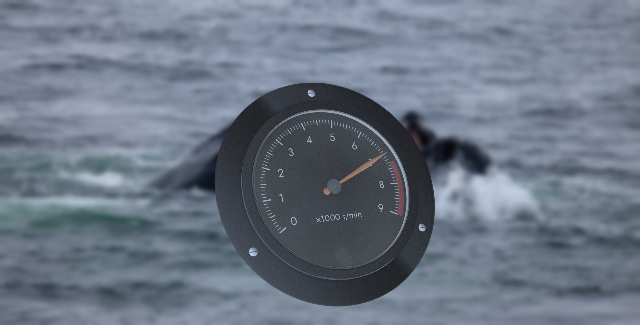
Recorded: 7000 rpm
